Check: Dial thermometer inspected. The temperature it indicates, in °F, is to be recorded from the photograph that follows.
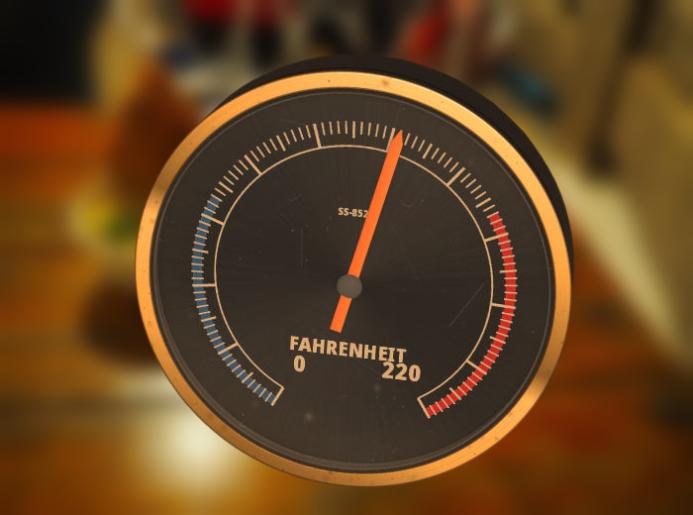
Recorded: 122 °F
